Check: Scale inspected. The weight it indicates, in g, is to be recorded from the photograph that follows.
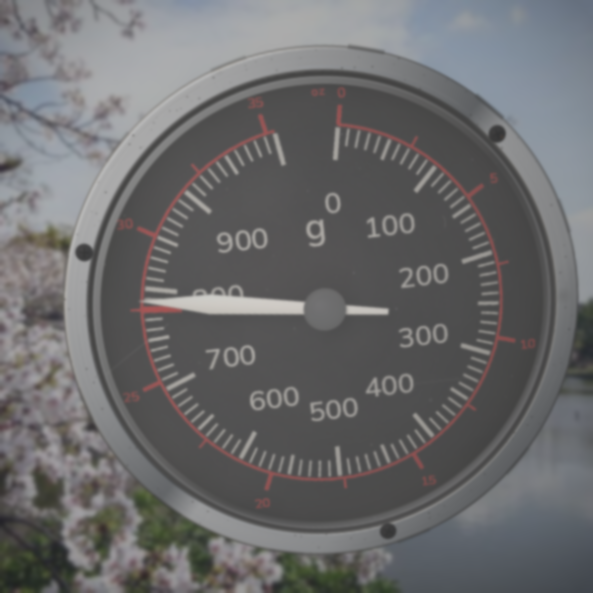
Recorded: 790 g
